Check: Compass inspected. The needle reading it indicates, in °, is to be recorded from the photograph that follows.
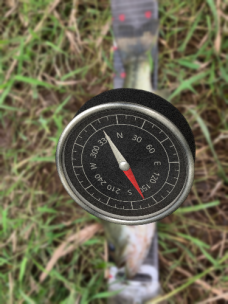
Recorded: 160 °
